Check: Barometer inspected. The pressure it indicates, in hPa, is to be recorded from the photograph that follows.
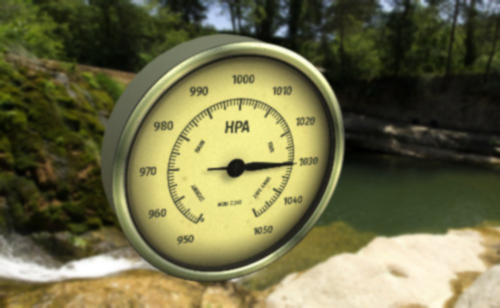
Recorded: 1030 hPa
